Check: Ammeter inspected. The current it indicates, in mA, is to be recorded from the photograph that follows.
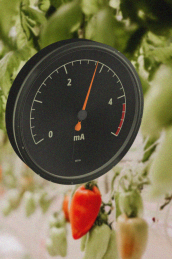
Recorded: 2.8 mA
